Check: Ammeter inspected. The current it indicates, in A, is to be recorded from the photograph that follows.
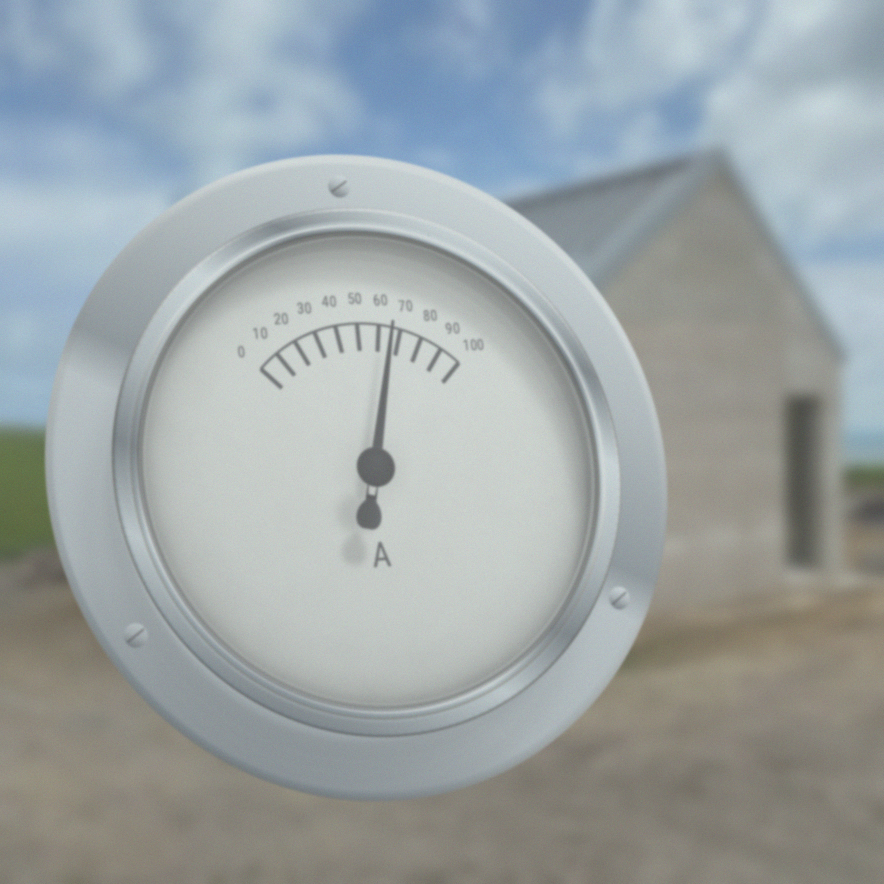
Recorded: 65 A
